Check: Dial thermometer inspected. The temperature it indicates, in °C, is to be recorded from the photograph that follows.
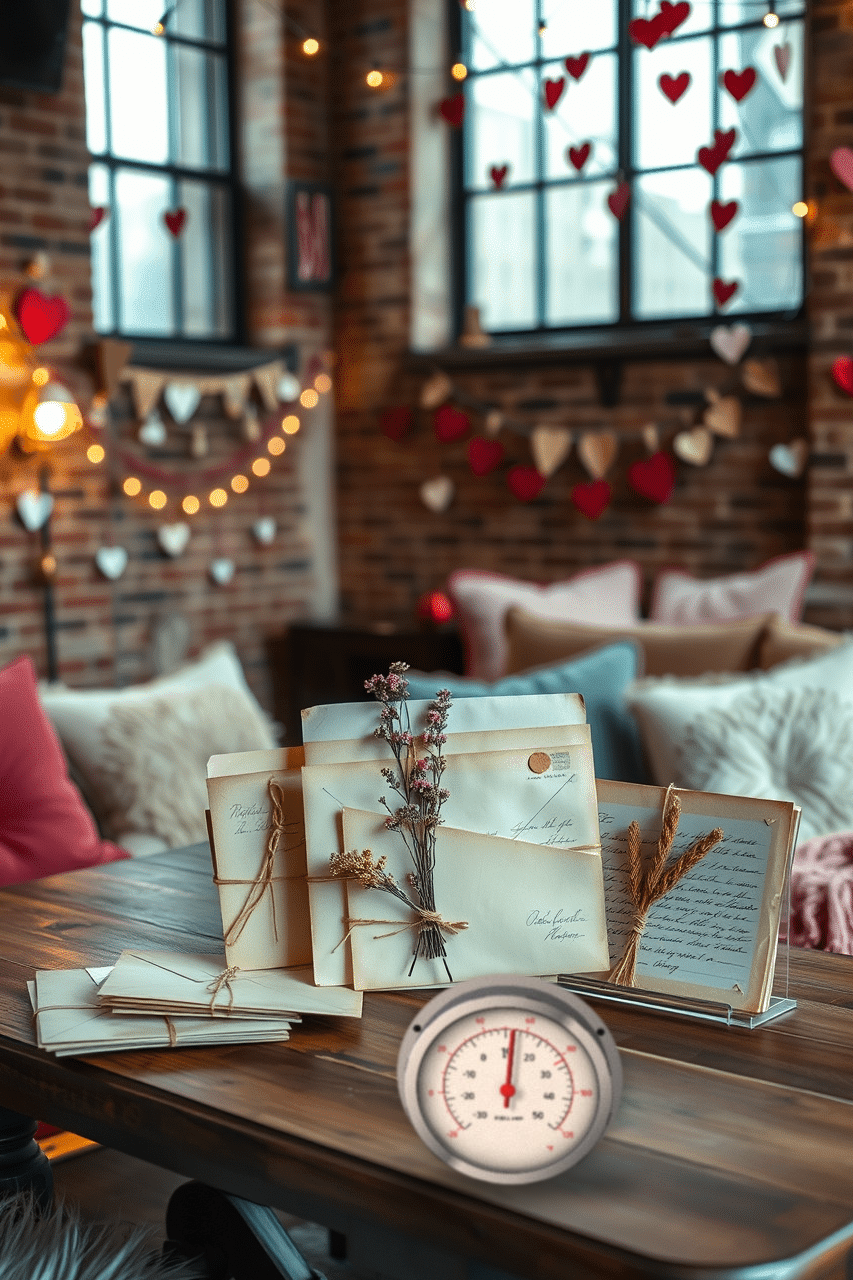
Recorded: 12 °C
